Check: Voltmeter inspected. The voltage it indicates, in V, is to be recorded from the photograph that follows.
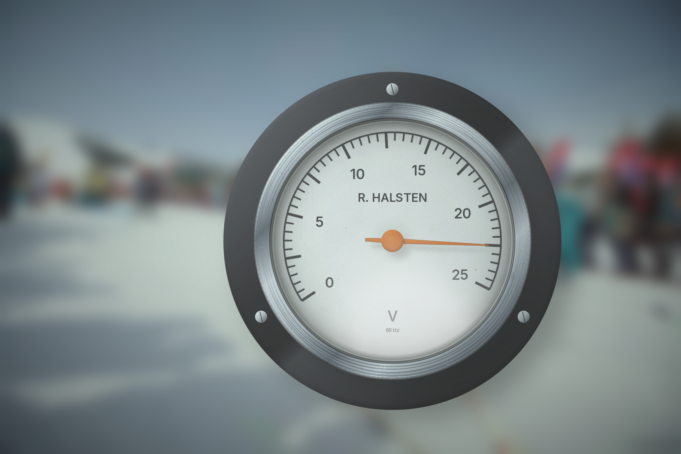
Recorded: 22.5 V
